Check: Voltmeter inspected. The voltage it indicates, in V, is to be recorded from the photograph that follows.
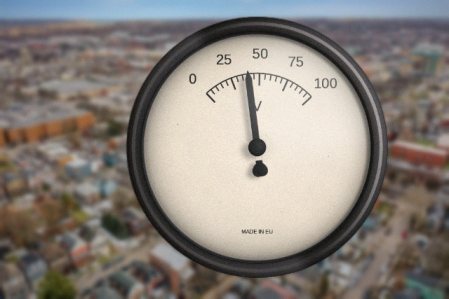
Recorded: 40 V
